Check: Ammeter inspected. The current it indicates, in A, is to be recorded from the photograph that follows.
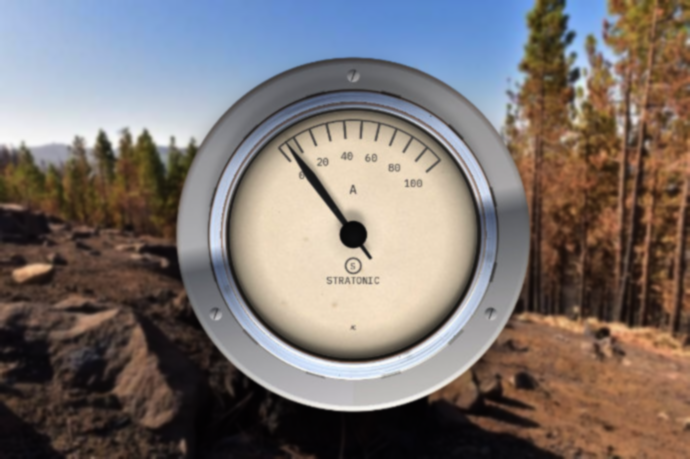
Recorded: 5 A
